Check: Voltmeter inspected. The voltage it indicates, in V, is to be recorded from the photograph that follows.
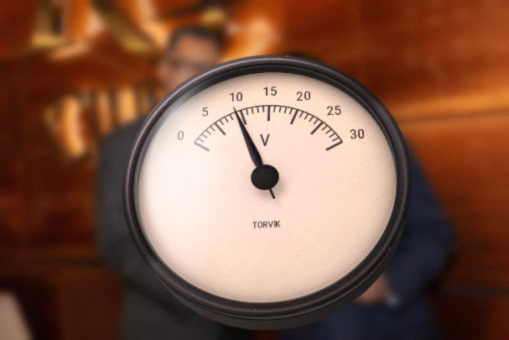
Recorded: 9 V
